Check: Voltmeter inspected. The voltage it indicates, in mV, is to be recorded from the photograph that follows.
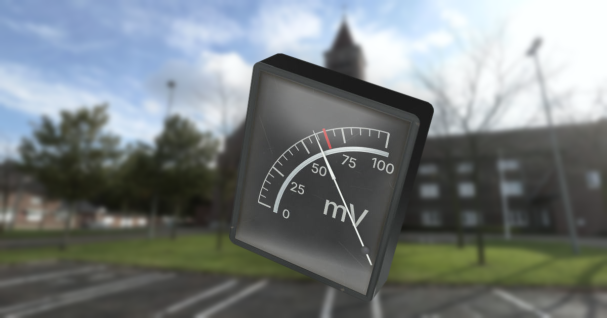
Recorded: 60 mV
